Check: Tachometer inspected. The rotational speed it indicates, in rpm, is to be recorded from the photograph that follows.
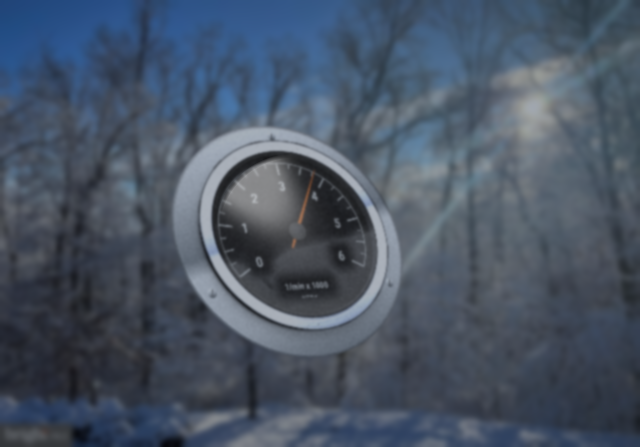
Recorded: 3750 rpm
